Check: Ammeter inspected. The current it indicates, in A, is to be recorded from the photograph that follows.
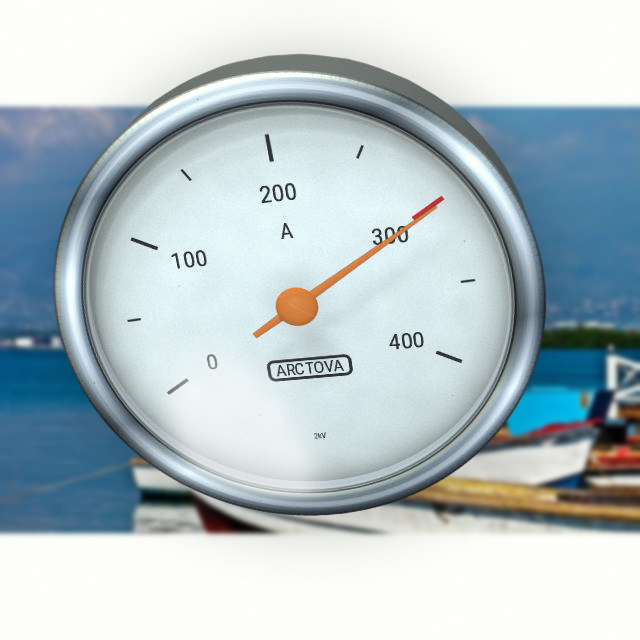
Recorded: 300 A
